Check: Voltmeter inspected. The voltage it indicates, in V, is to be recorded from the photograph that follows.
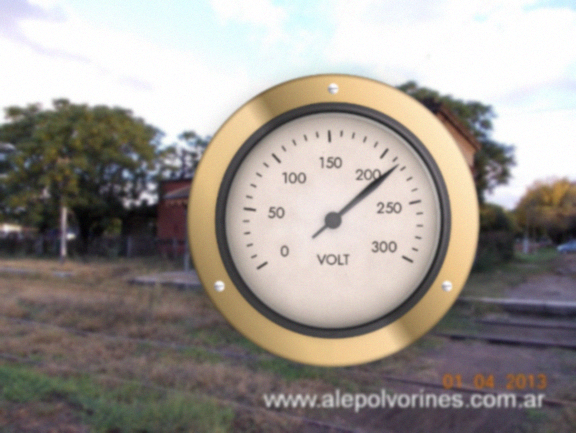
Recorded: 215 V
